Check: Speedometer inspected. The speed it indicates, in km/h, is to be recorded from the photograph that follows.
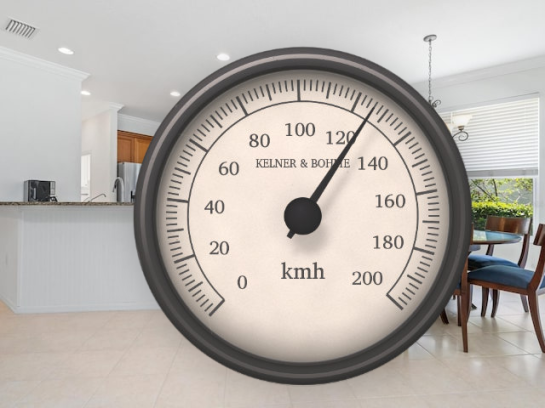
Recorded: 126 km/h
